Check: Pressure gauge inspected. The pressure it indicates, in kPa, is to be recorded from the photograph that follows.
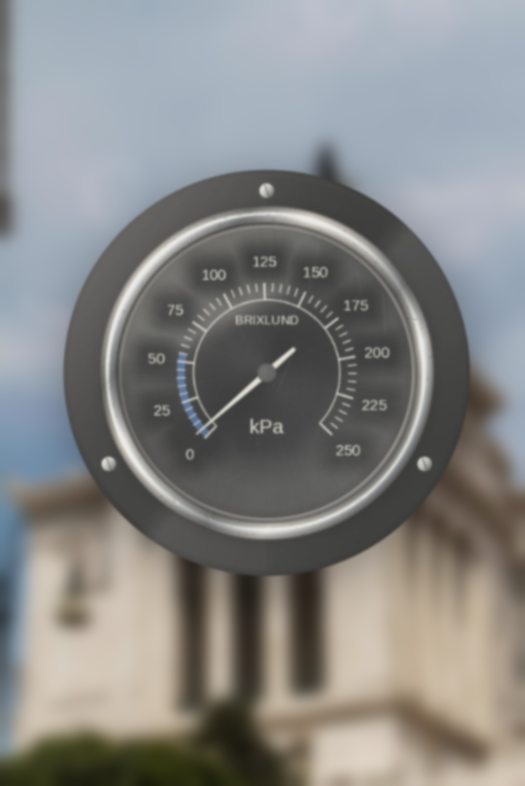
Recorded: 5 kPa
